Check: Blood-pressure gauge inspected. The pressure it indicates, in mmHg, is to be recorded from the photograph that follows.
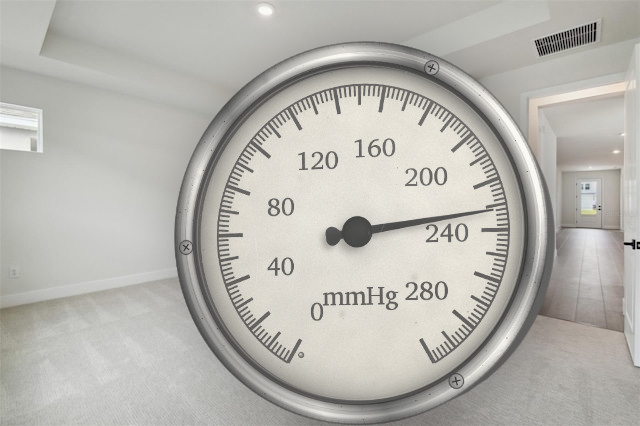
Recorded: 232 mmHg
